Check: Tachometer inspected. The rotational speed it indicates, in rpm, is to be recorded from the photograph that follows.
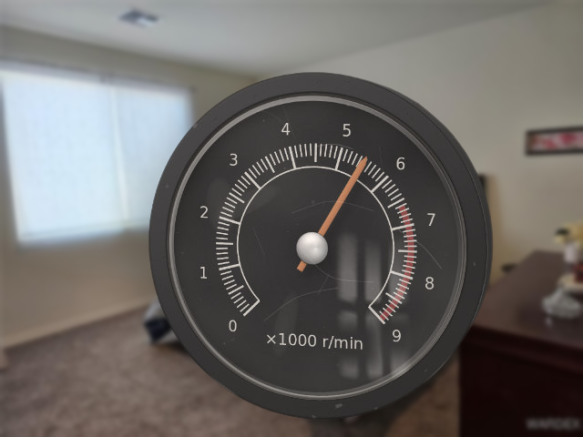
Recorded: 5500 rpm
